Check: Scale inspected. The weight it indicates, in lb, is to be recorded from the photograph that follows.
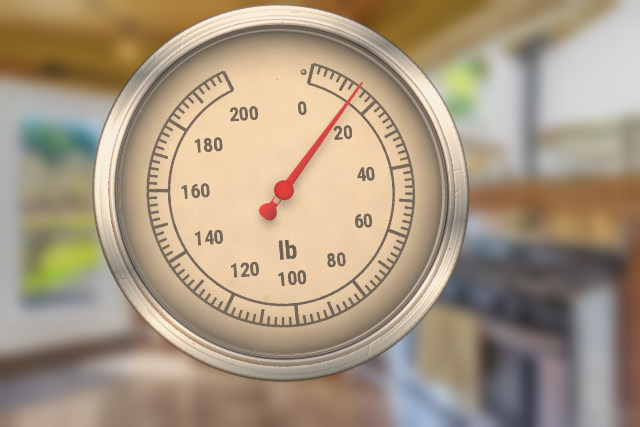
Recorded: 14 lb
